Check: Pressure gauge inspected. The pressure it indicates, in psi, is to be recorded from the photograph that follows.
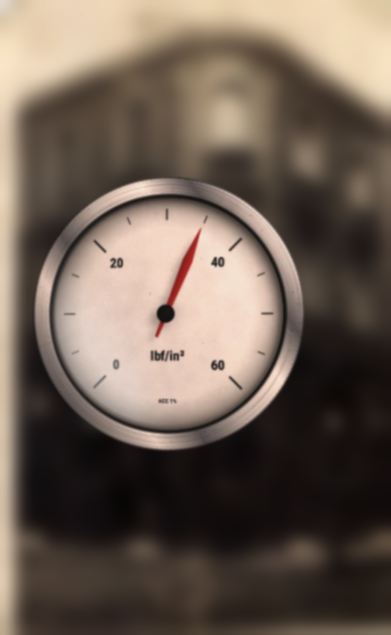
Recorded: 35 psi
